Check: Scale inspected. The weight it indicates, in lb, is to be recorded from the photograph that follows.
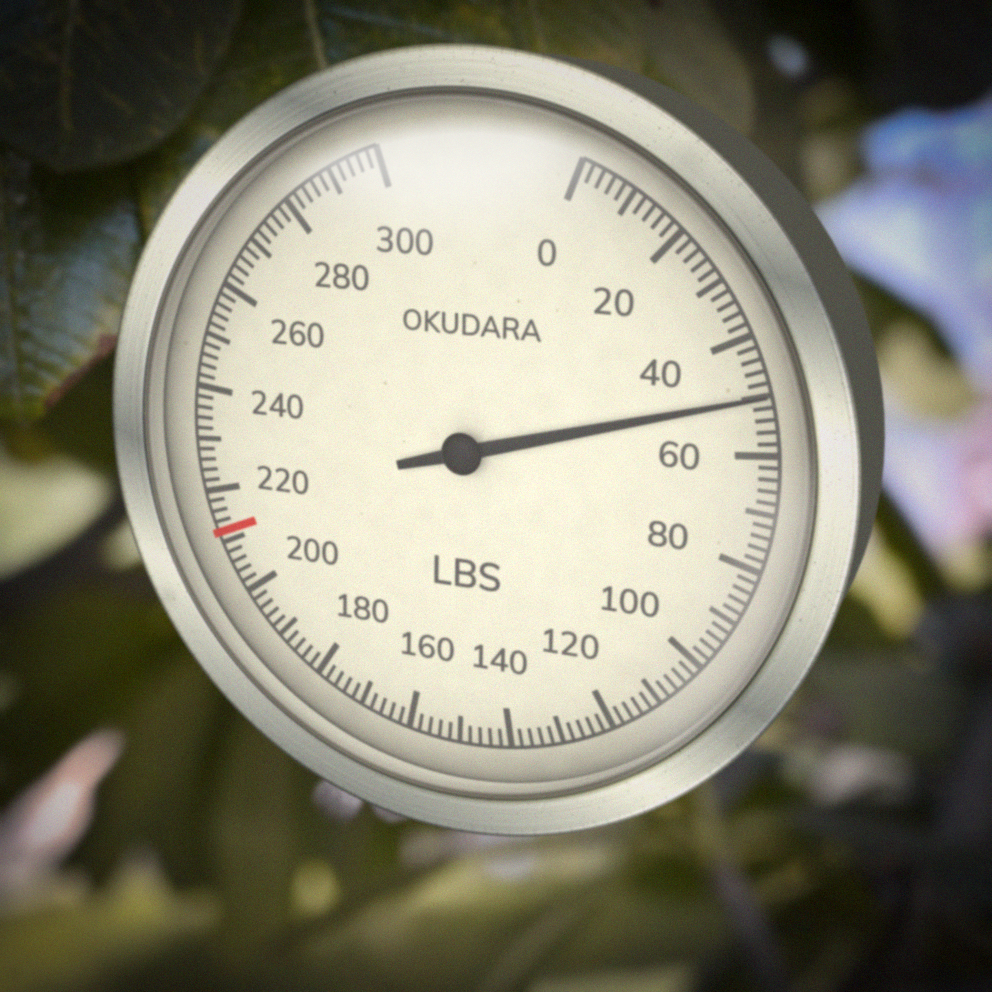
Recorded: 50 lb
